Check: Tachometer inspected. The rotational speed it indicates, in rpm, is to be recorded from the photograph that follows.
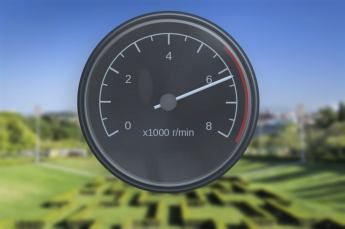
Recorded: 6250 rpm
